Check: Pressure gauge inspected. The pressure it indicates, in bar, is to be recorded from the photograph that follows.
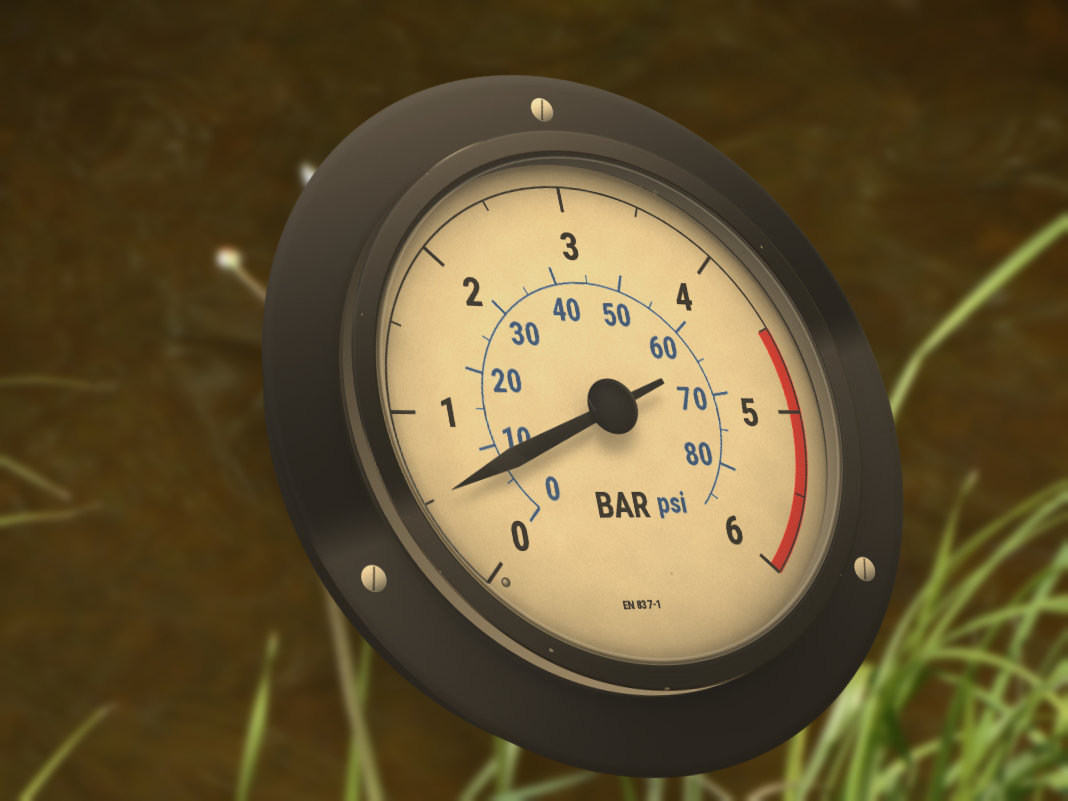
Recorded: 0.5 bar
